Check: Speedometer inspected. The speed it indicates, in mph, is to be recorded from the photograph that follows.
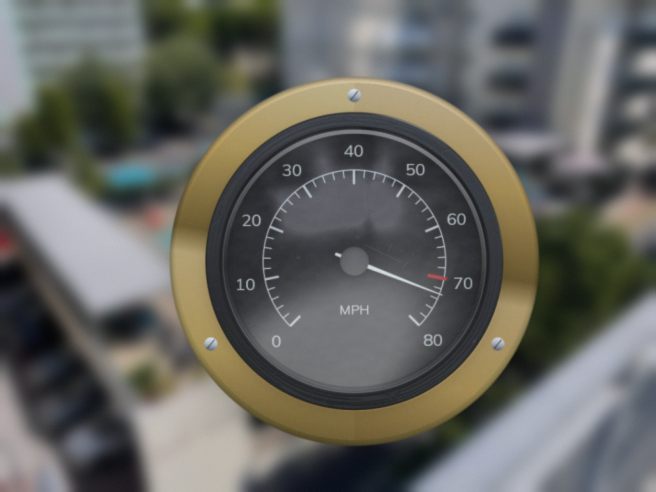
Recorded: 73 mph
